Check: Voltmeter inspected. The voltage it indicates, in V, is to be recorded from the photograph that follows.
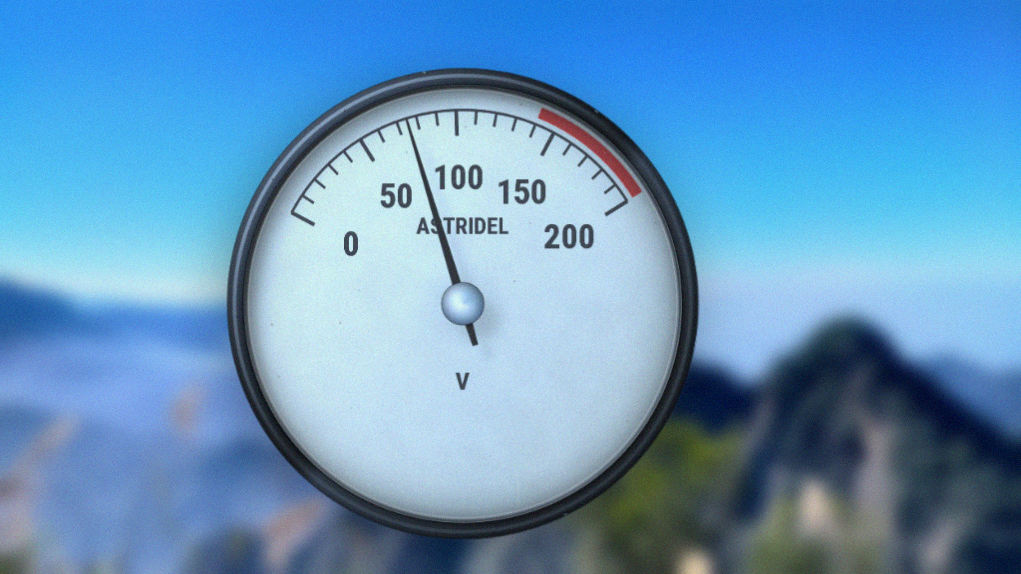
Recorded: 75 V
